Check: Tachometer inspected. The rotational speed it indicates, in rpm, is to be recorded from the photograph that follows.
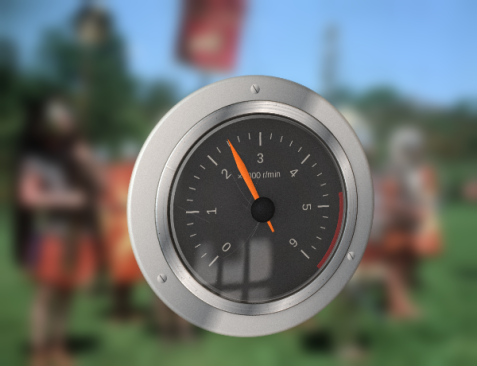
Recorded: 2400 rpm
